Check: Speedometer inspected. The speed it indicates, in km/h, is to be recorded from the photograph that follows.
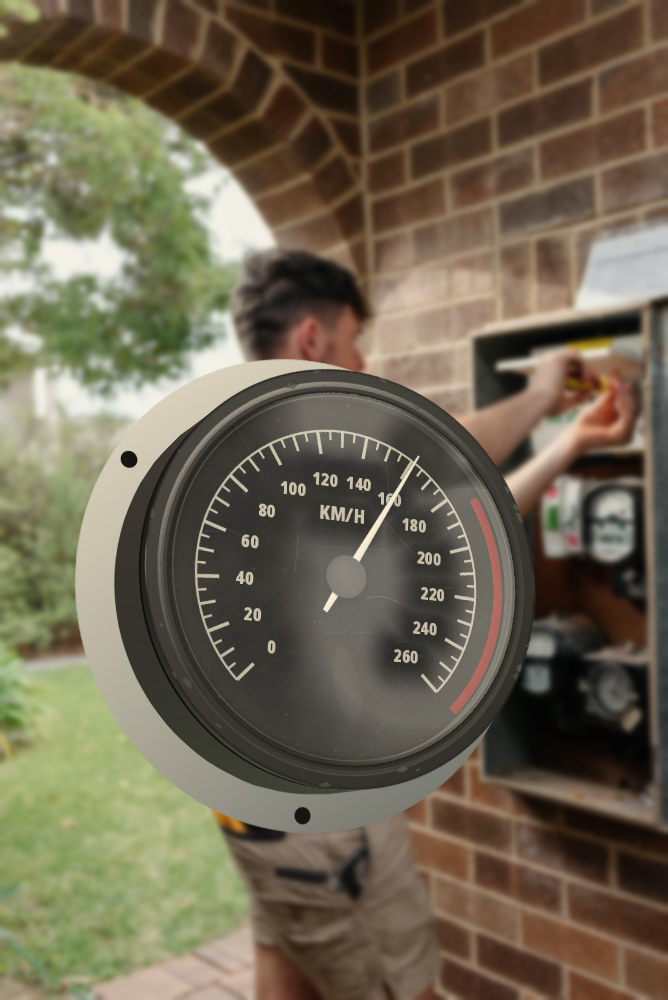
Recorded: 160 km/h
